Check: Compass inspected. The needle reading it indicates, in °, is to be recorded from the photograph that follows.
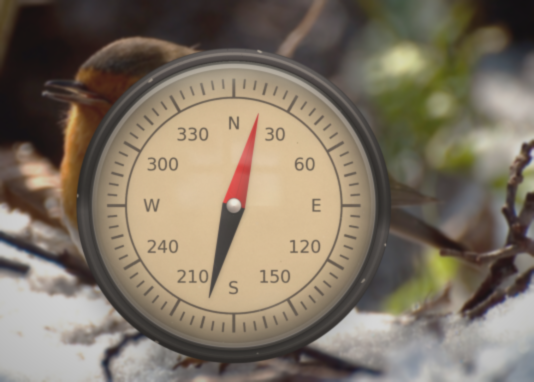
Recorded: 15 °
